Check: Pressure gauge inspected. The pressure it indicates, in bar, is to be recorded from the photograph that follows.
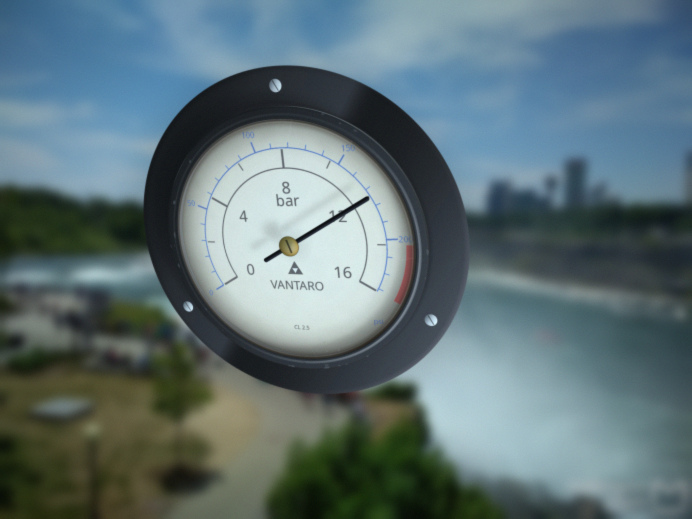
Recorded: 12 bar
